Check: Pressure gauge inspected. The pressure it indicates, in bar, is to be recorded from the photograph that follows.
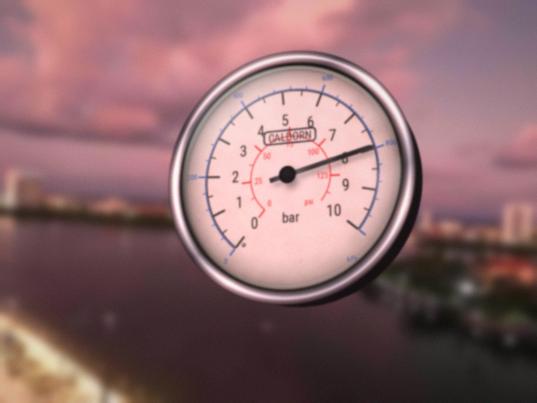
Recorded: 8 bar
